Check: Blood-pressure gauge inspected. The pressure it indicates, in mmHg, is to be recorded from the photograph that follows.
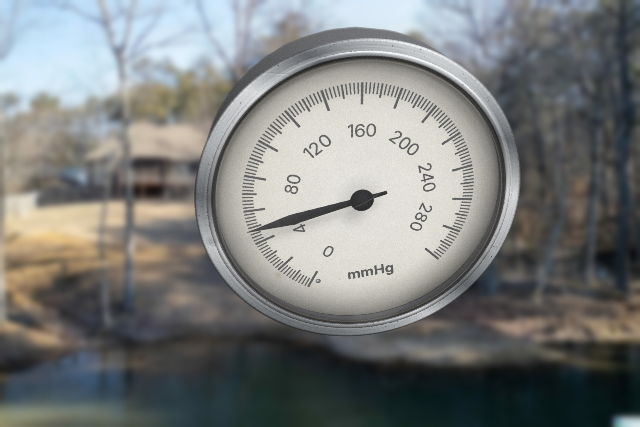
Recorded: 50 mmHg
